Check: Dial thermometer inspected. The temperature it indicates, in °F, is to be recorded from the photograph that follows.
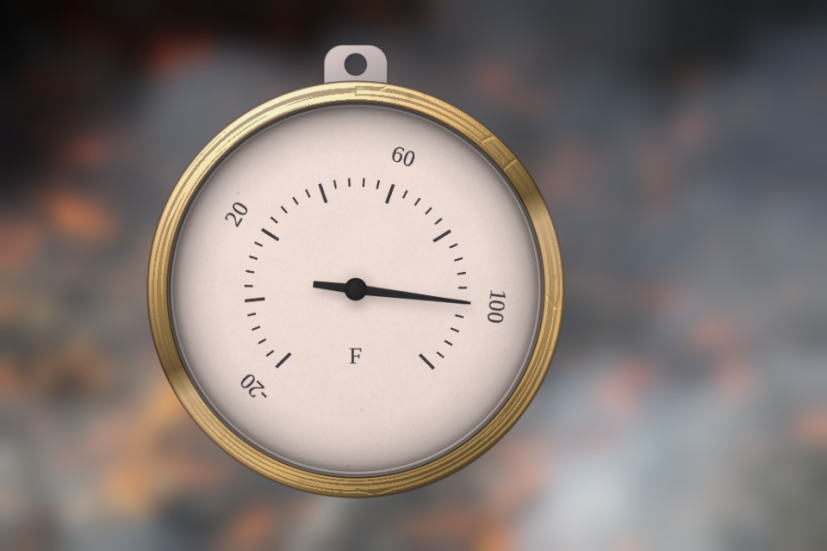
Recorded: 100 °F
